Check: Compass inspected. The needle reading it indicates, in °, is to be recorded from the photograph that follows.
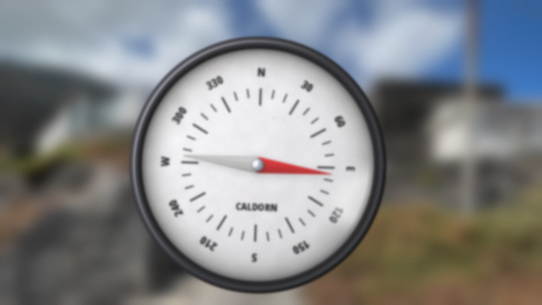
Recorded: 95 °
